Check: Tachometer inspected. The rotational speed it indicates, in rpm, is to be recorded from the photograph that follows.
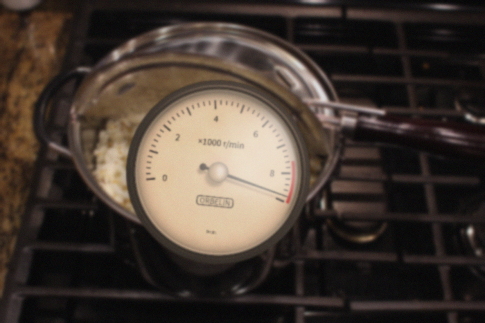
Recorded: 8800 rpm
